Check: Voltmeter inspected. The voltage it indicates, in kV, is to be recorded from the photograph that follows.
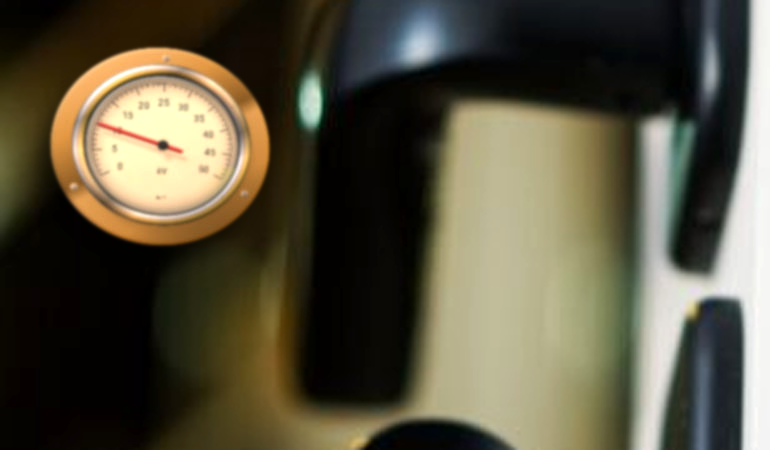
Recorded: 10 kV
